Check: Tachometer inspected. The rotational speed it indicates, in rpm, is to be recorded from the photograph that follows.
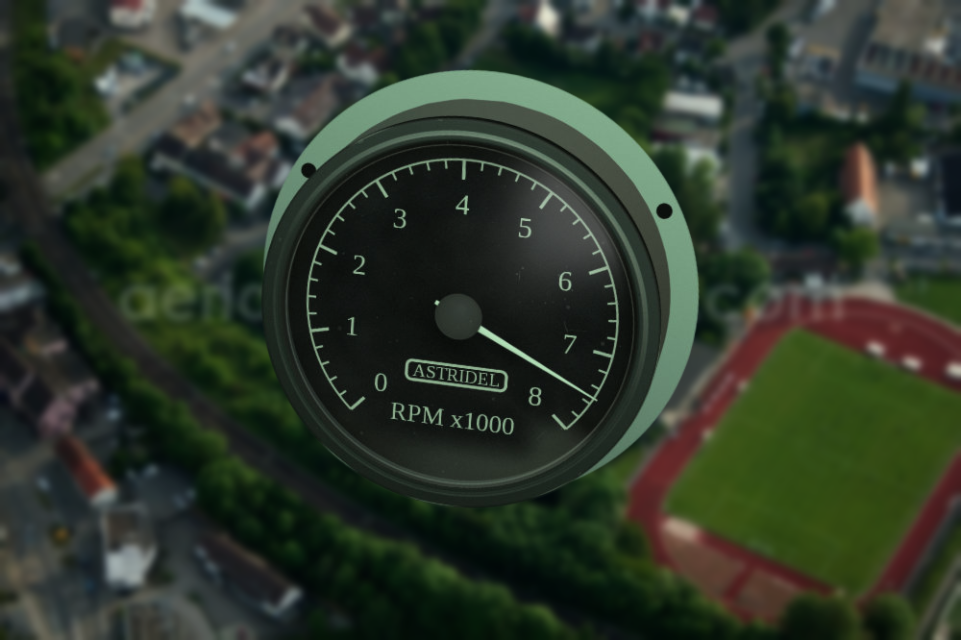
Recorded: 7500 rpm
